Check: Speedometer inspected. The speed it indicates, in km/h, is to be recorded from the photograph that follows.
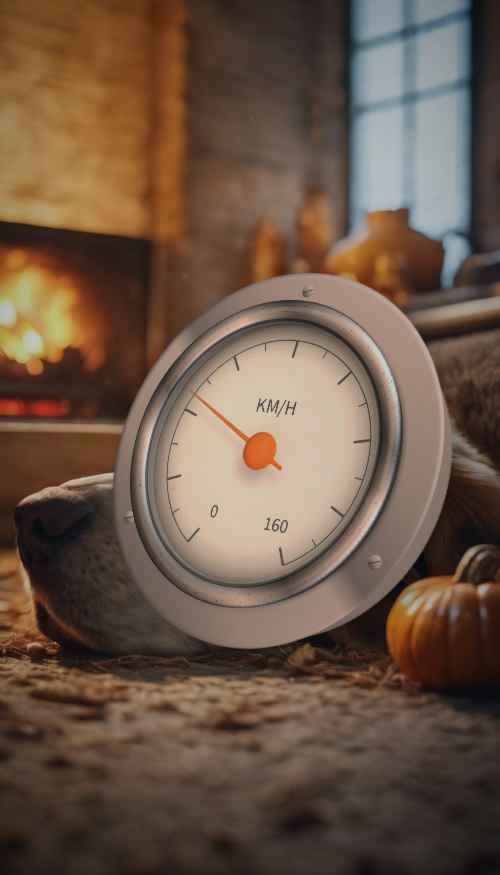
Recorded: 45 km/h
